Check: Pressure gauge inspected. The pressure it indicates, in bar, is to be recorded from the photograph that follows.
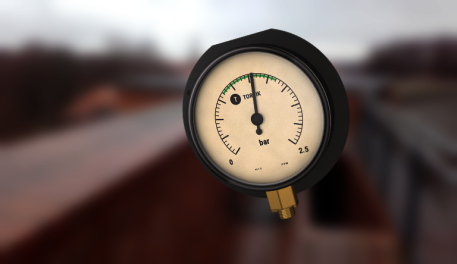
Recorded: 1.3 bar
